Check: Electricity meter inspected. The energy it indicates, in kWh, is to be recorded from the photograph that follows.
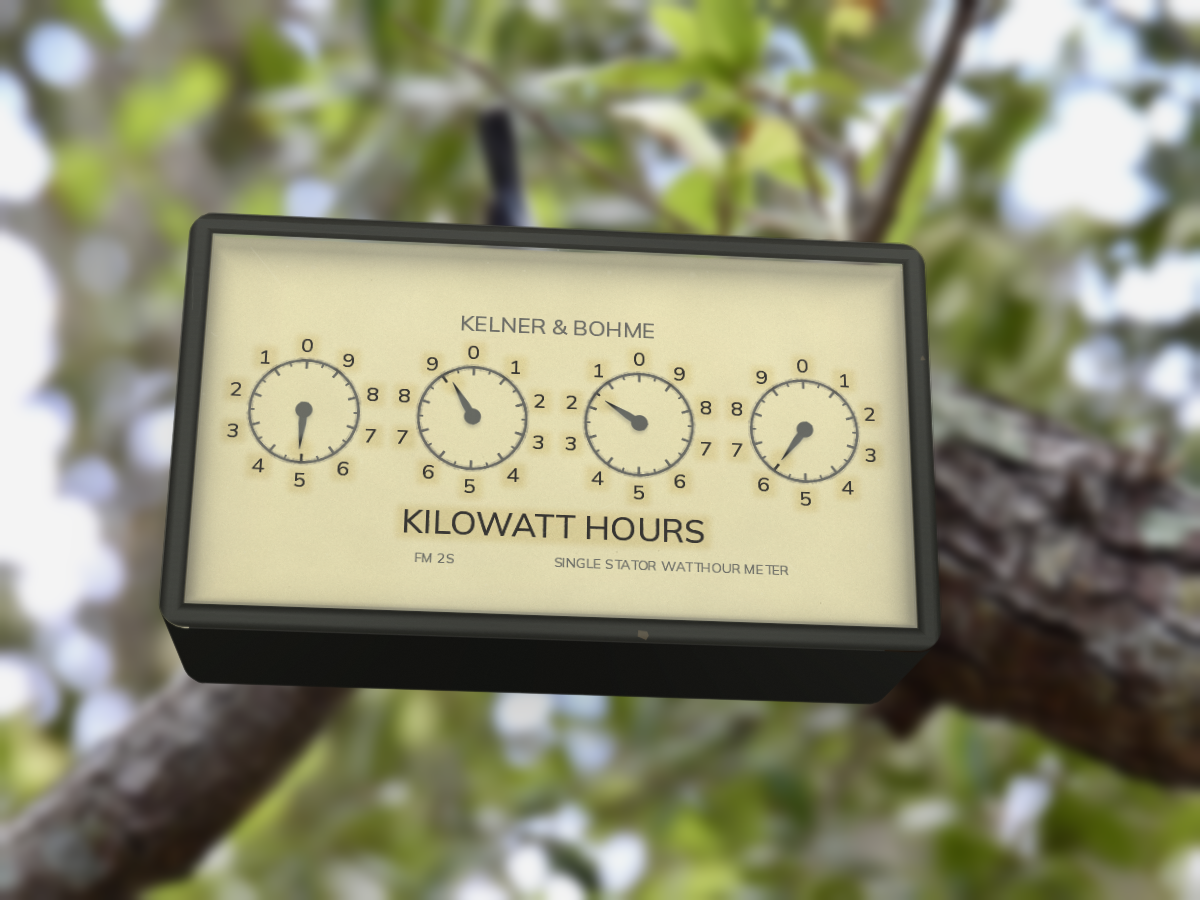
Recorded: 4916 kWh
